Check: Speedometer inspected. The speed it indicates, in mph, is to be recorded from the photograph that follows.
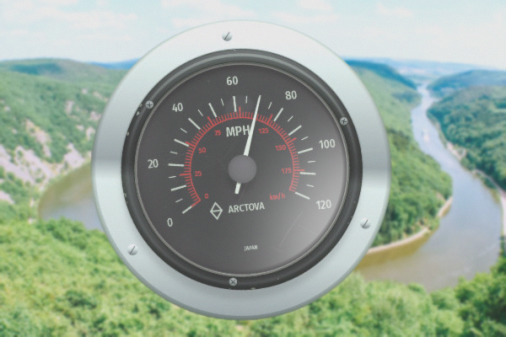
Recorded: 70 mph
